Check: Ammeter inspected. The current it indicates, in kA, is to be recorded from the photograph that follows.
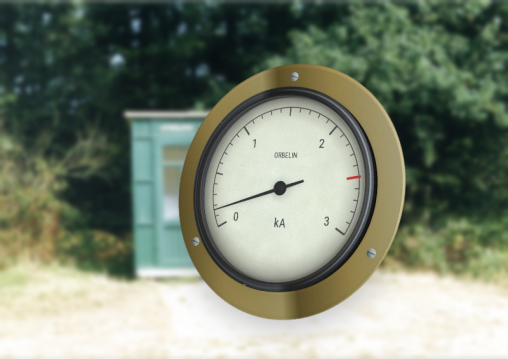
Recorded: 0.15 kA
